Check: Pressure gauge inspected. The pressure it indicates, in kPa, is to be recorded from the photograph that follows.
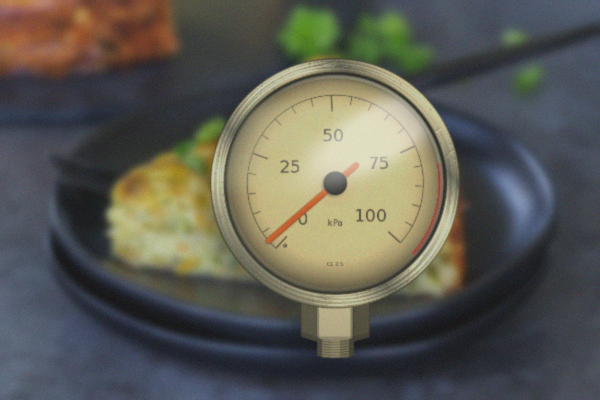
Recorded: 2.5 kPa
